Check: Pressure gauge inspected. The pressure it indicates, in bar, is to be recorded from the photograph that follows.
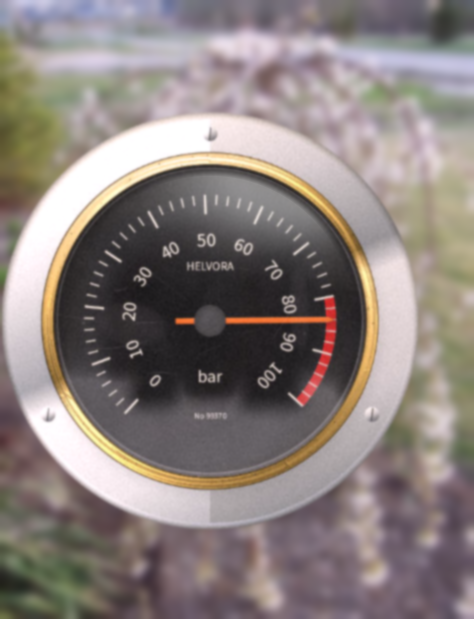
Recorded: 84 bar
